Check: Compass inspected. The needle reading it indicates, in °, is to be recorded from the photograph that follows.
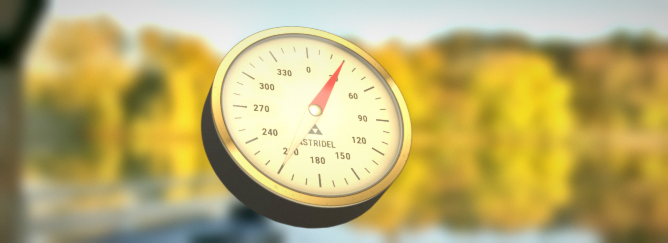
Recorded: 30 °
